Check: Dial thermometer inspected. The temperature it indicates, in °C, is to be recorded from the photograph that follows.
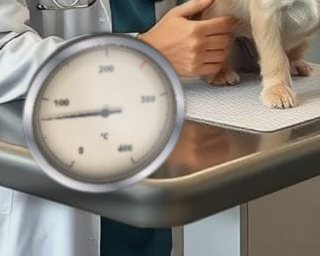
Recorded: 75 °C
